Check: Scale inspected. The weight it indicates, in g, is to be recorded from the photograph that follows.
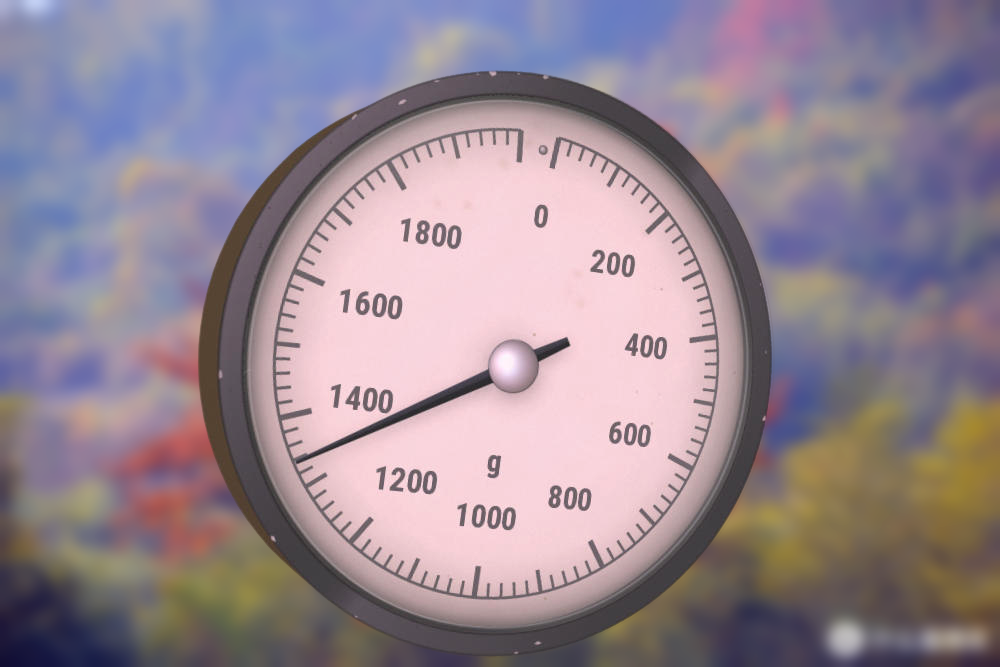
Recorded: 1340 g
